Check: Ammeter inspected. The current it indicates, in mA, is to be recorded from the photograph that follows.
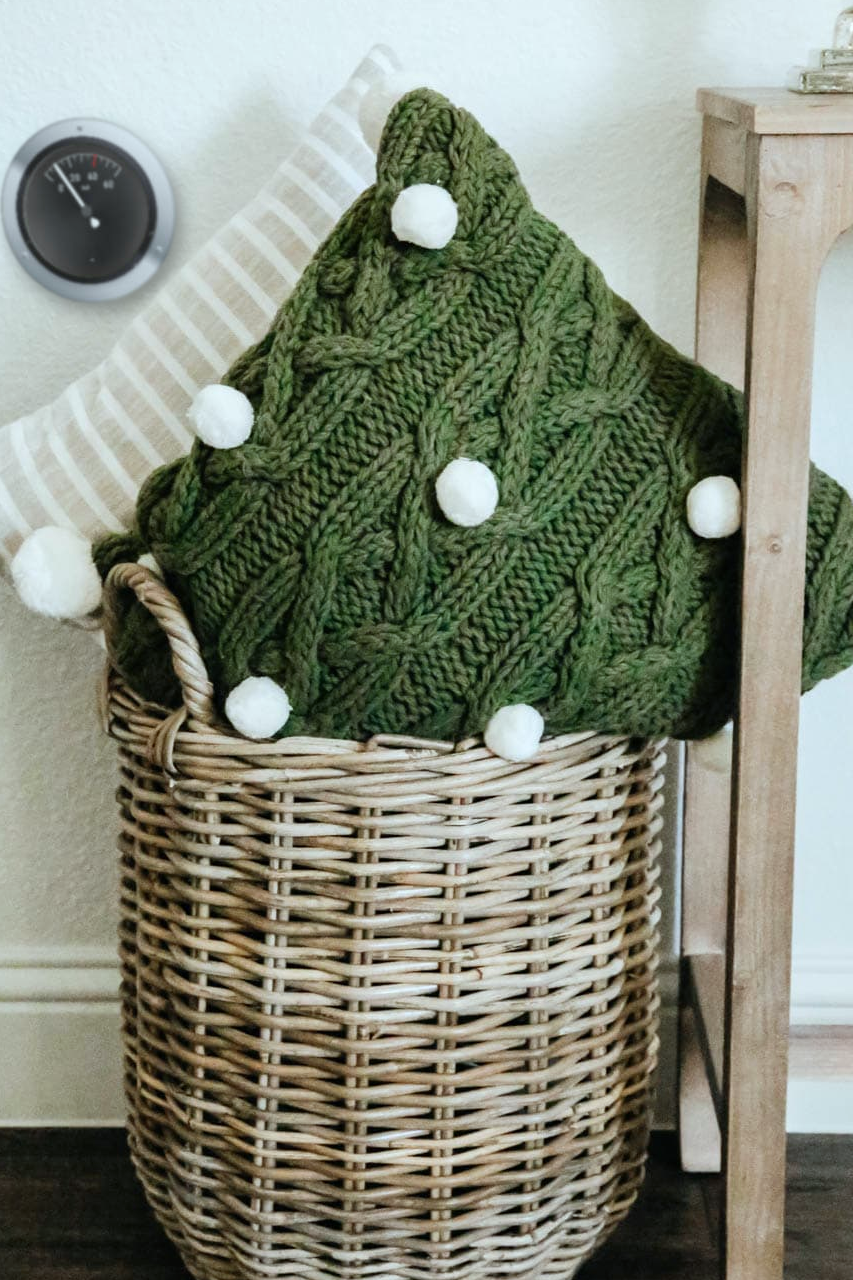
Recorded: 10 mA
